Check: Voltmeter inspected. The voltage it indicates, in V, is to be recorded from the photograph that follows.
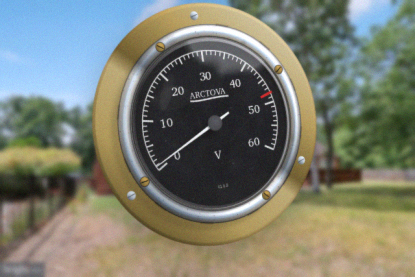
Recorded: 1 V
